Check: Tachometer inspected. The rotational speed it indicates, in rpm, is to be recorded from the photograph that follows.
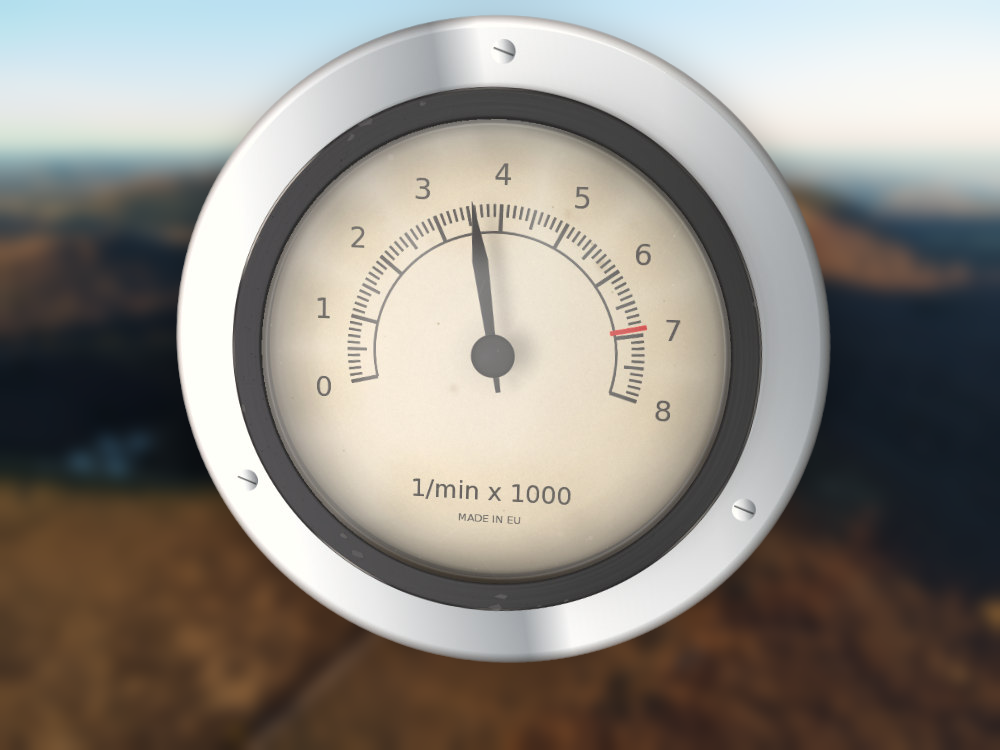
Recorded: 3600 rpm
